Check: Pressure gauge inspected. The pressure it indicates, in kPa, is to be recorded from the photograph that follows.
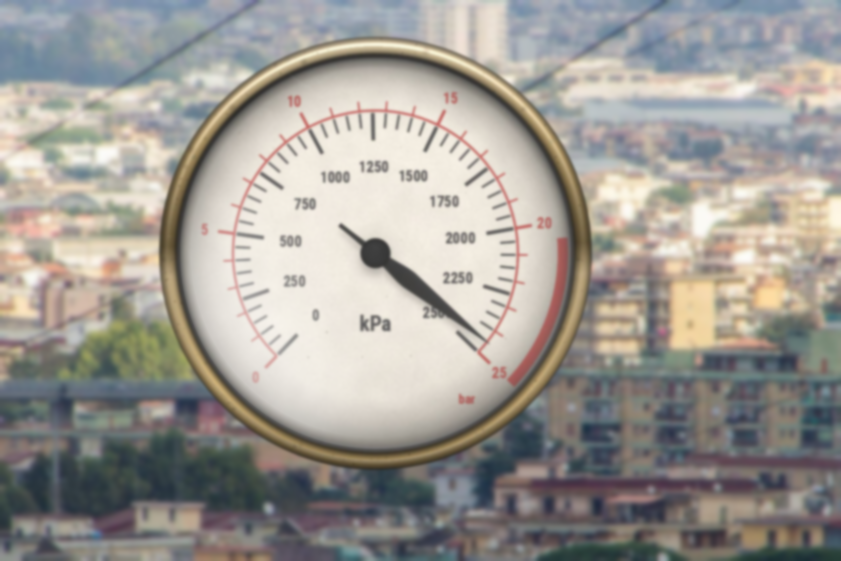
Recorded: 2450 kPa
